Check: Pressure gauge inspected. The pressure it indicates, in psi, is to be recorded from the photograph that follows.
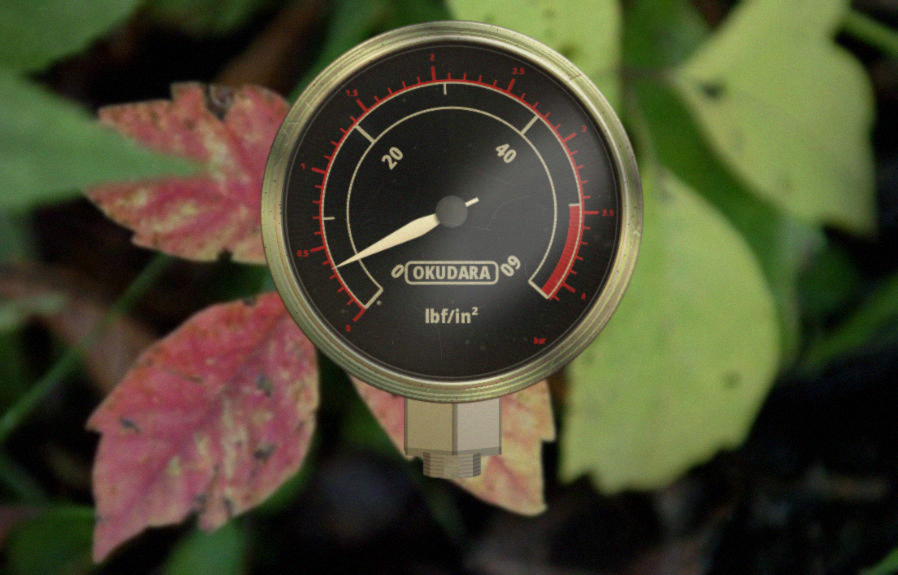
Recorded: 5 psi
